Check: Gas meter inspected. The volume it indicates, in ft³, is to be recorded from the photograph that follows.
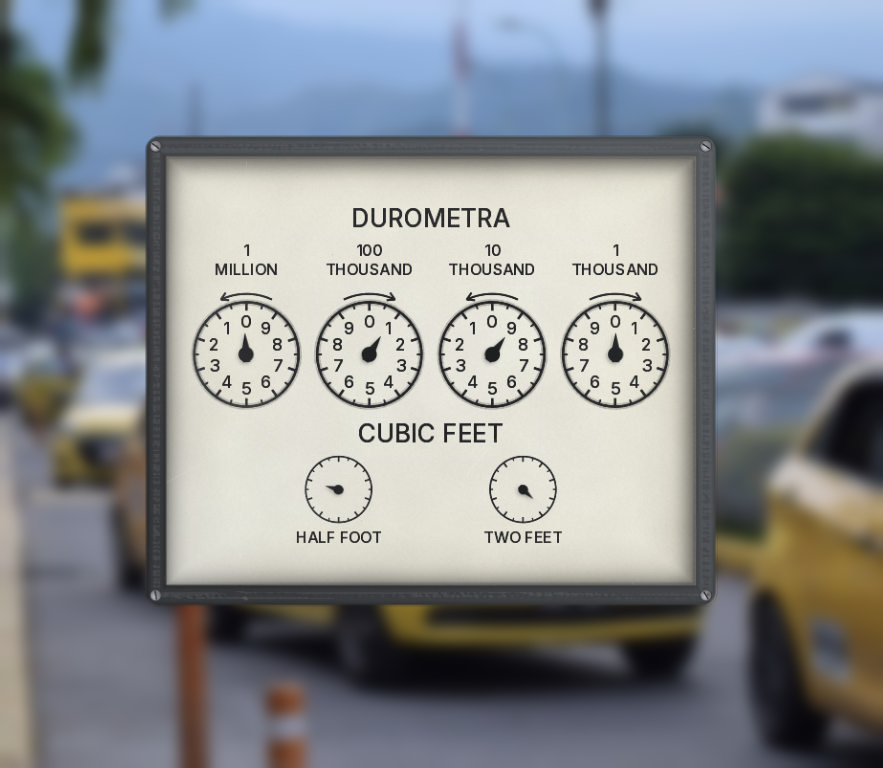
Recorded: 9000 ft³
